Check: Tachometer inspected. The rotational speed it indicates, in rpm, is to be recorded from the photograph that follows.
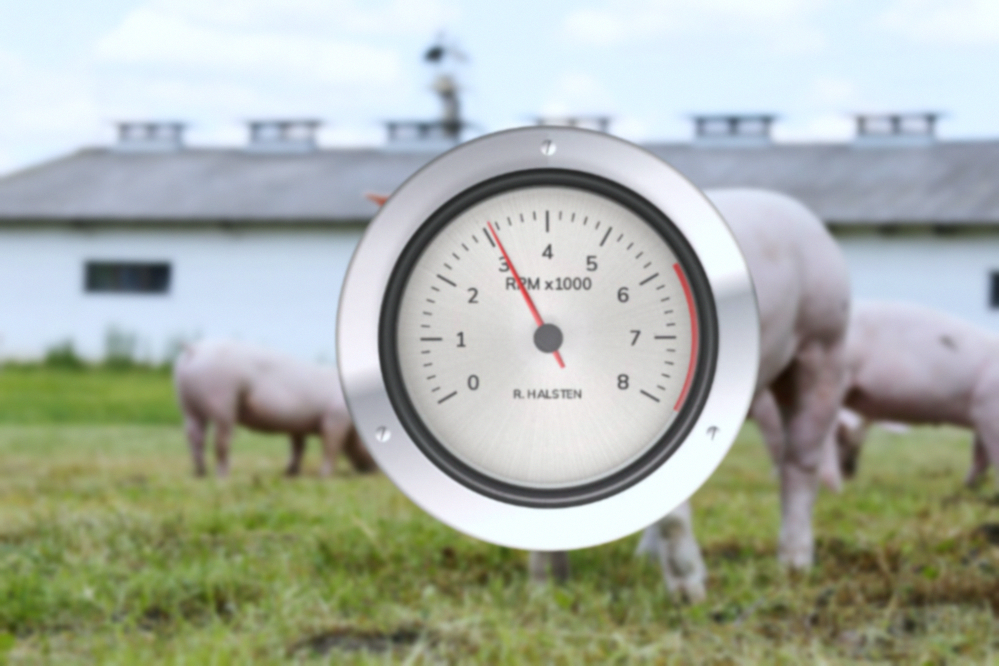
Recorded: 3100 rpm
